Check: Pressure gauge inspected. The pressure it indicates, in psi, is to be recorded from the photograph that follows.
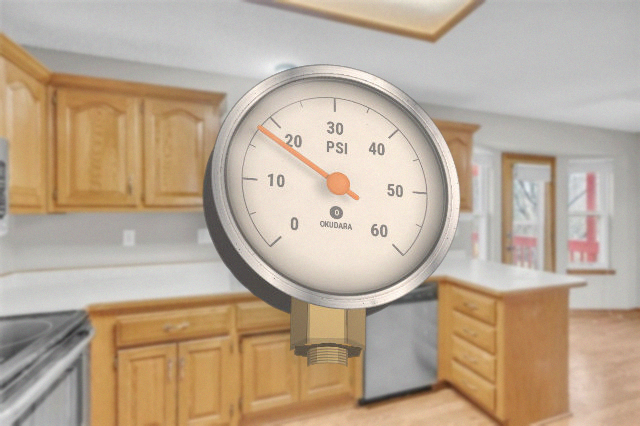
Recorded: 17.5 psi
